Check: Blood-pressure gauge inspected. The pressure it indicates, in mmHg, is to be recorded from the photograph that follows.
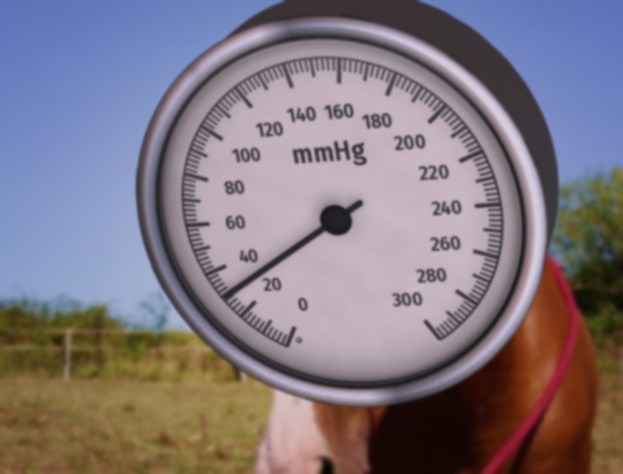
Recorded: 30 mmHg
